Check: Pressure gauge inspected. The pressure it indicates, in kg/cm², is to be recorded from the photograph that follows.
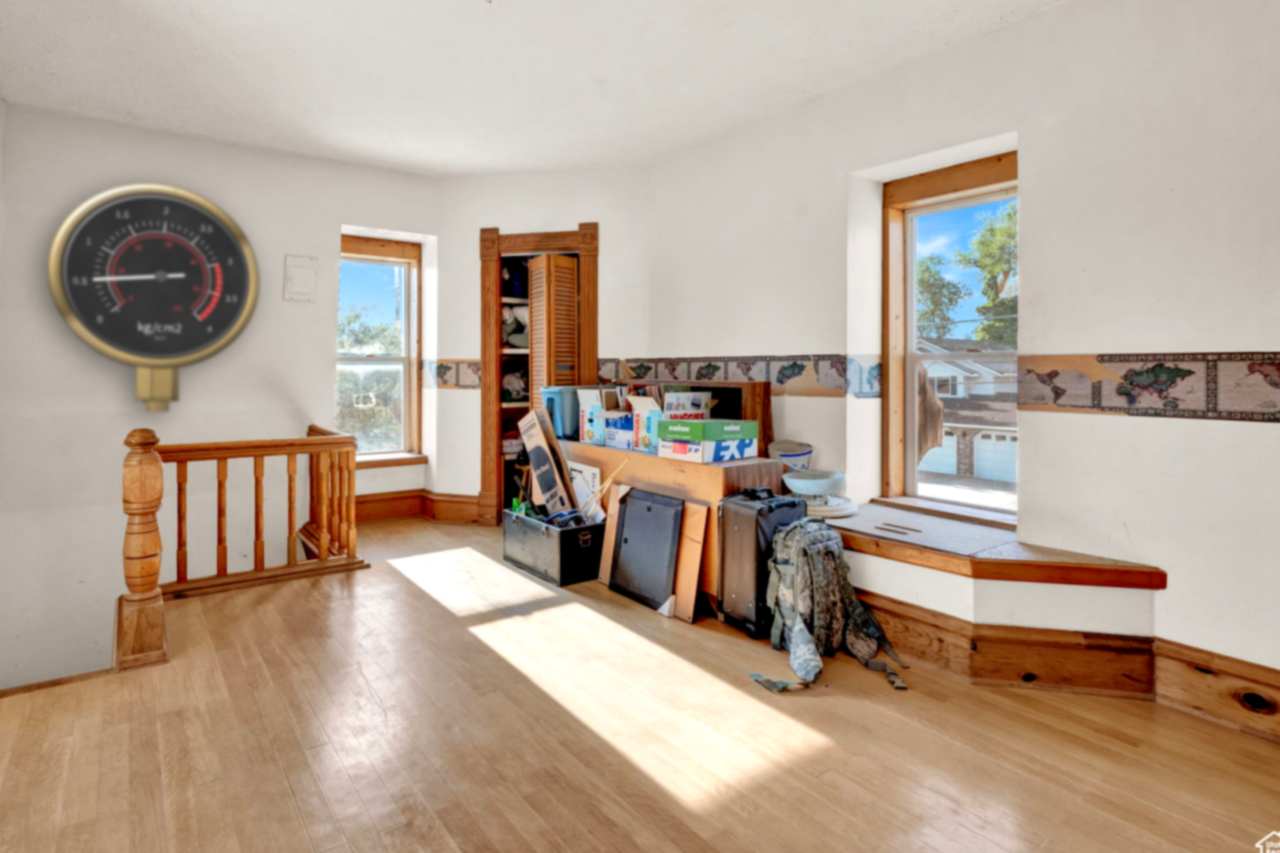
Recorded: 0.5 kg/cm²
